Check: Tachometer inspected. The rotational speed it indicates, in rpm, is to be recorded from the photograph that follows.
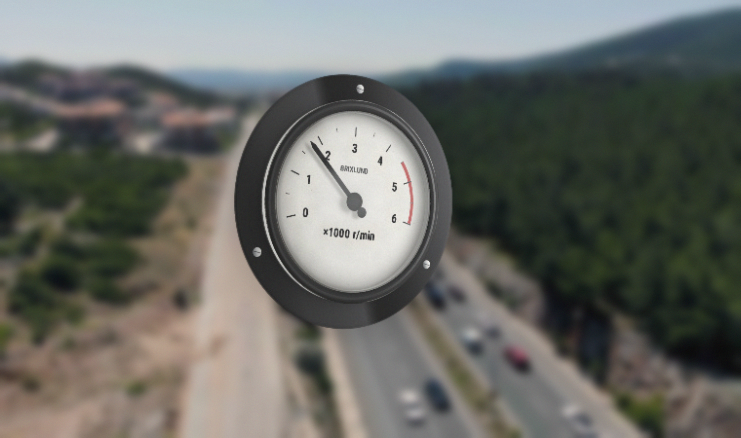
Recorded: 1750 rpm
